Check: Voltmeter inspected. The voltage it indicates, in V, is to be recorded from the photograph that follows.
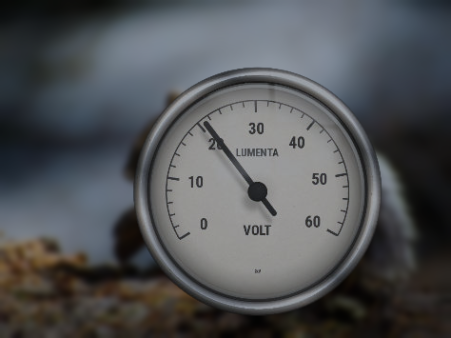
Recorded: 21 V
